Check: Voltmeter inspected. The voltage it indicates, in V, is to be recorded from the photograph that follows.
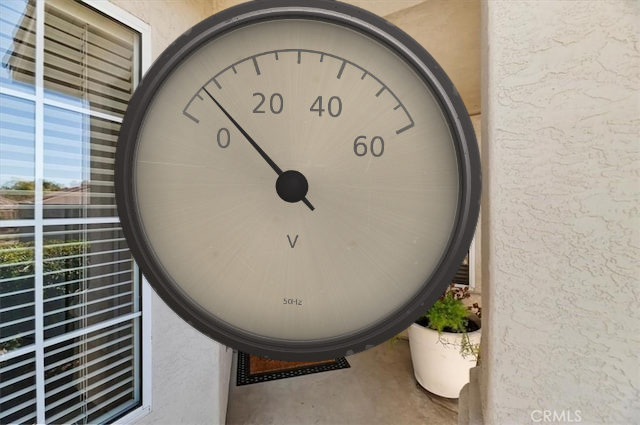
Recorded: 7.5 V
